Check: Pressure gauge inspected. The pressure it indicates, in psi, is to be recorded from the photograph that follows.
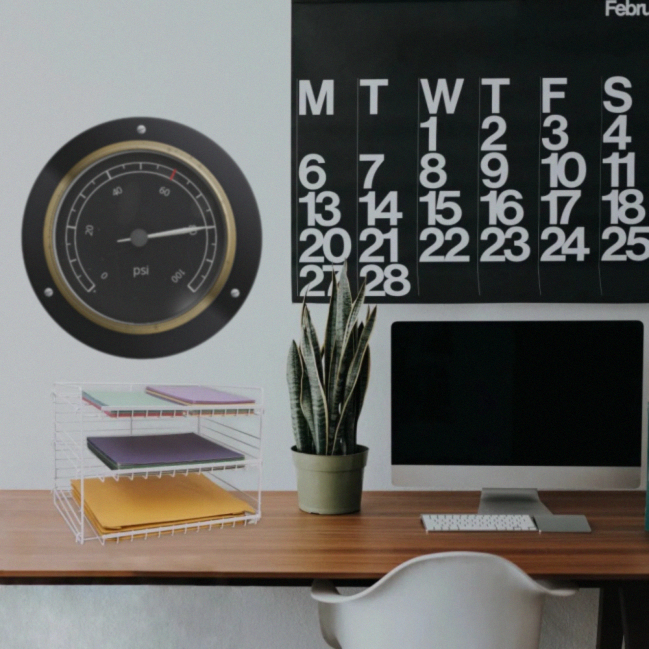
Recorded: 80 psi
